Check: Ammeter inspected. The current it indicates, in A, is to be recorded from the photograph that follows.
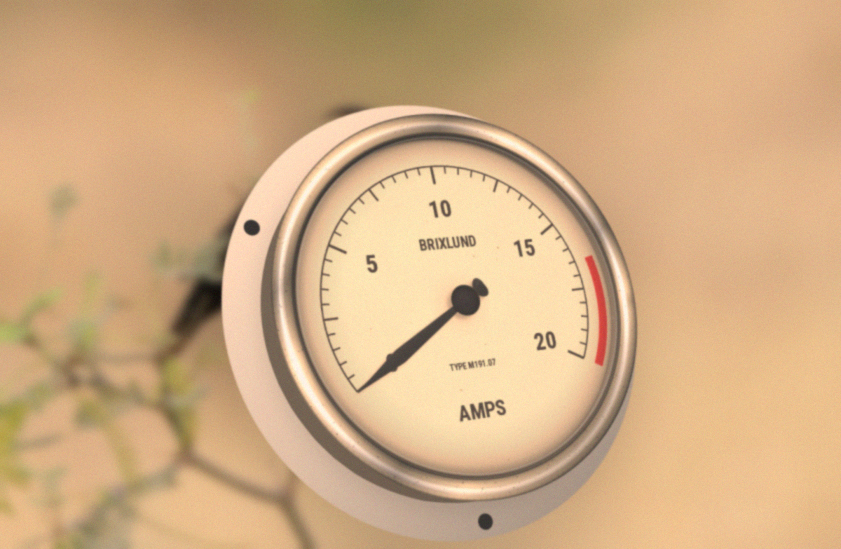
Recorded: 0 A
